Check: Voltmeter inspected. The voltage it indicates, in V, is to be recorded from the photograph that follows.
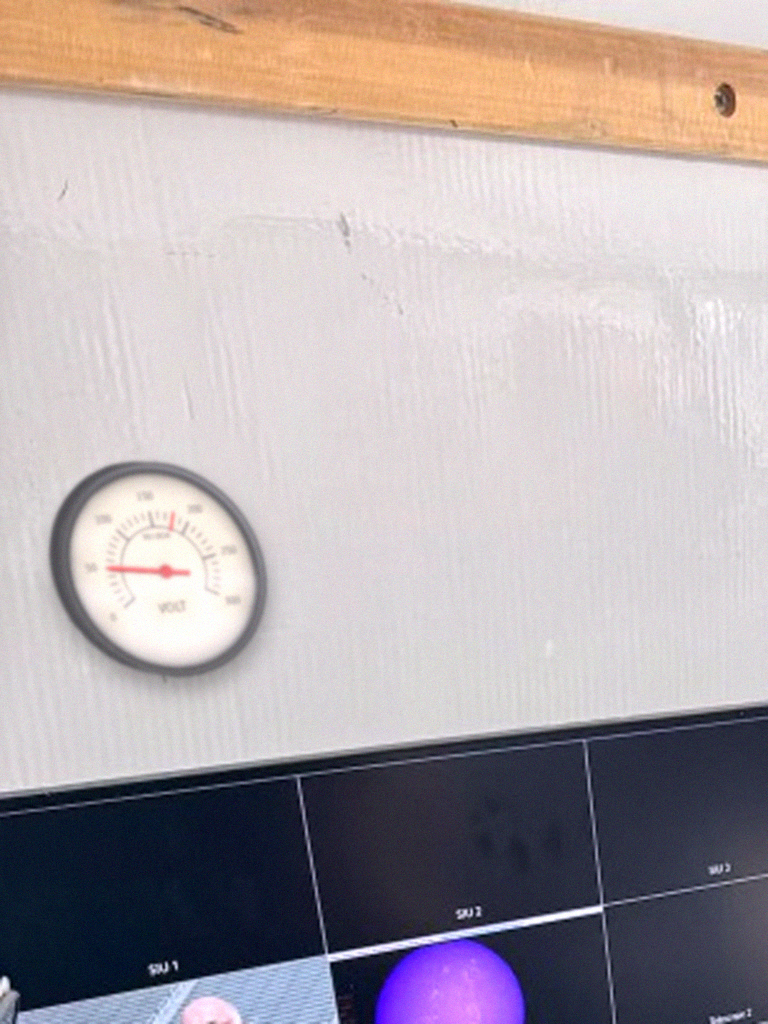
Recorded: 50 V
